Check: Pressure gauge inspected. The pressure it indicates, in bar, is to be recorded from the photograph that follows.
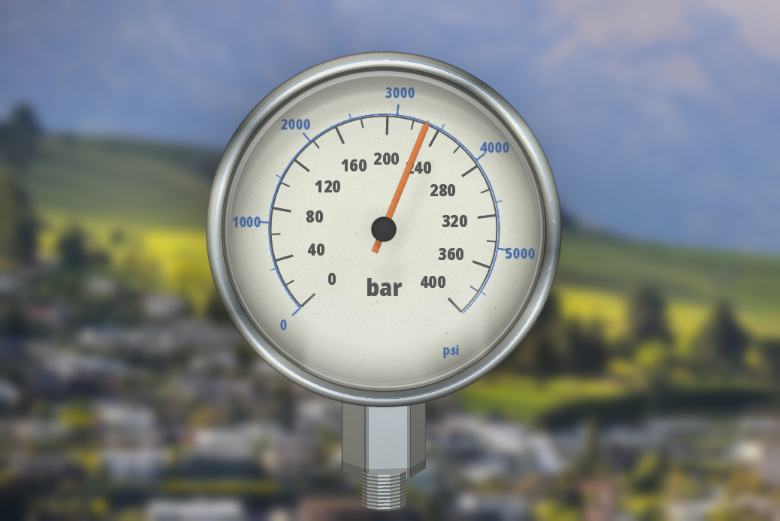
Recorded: 230 bar
